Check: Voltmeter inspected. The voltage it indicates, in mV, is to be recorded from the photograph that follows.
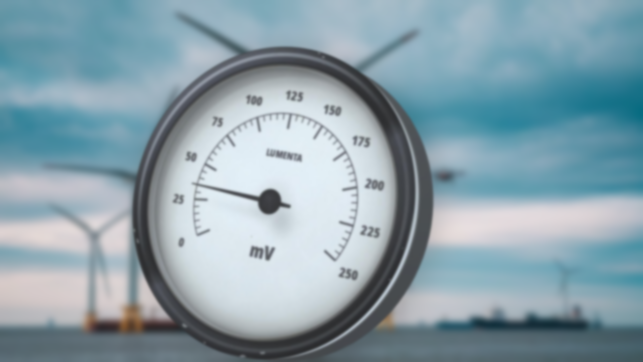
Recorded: 35 mV
